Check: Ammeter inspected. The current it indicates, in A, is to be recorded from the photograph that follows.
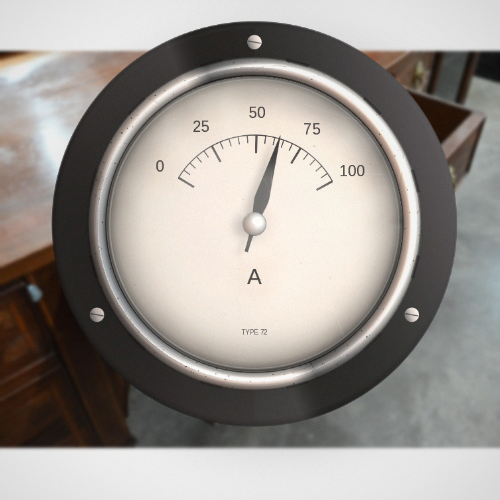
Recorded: 62.5 A
